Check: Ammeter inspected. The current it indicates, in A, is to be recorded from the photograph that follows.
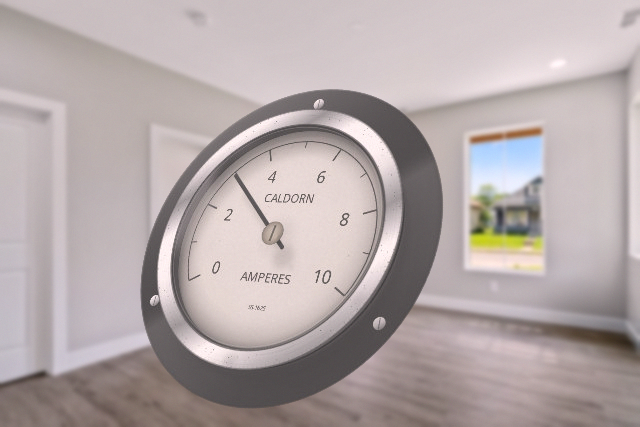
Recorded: 3 A
